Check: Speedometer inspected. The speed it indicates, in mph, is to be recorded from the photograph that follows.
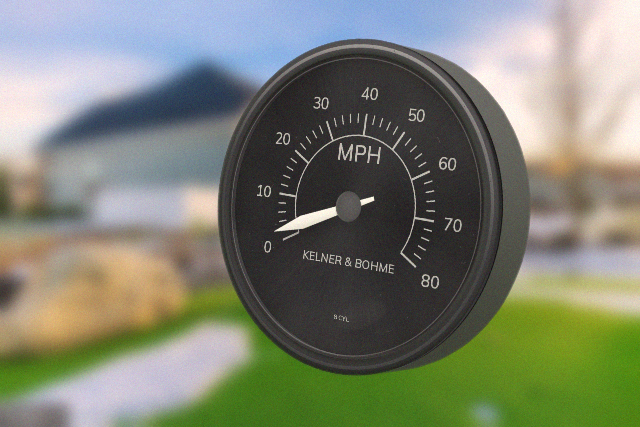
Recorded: 2 mph
